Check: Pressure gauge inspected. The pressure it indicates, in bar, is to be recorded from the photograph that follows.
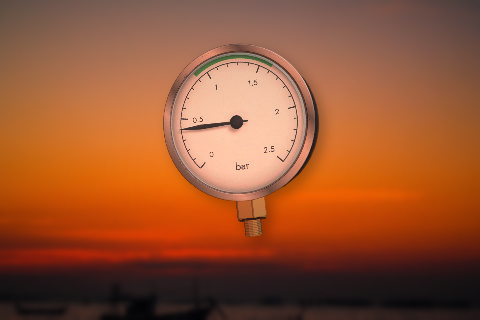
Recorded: 0.4 bar
